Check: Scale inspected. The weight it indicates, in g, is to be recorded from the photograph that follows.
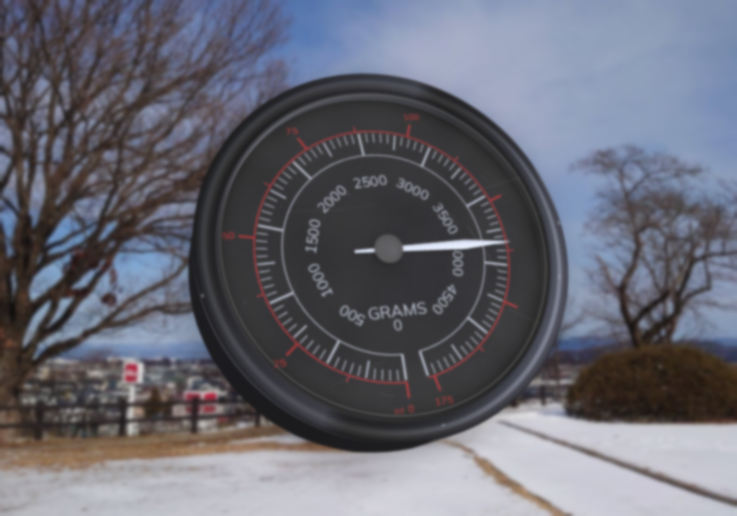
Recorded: 3850 g
